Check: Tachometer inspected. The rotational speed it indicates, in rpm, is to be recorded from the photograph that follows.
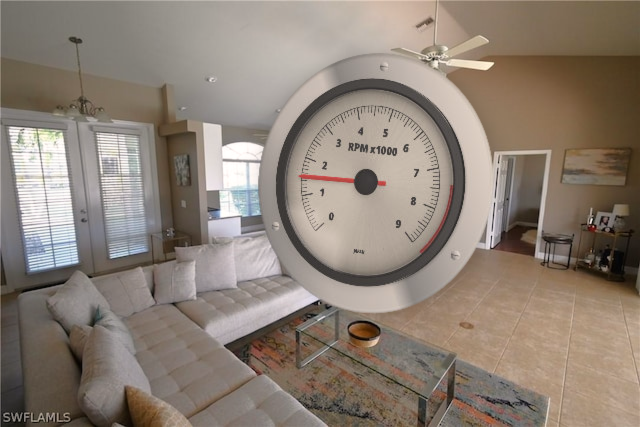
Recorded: 1500 rpm
